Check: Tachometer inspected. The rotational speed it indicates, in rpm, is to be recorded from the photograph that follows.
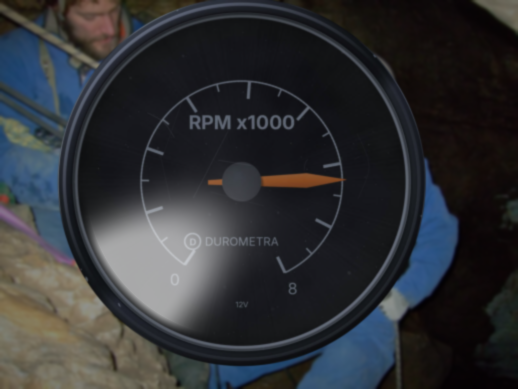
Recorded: 6250 rpm
